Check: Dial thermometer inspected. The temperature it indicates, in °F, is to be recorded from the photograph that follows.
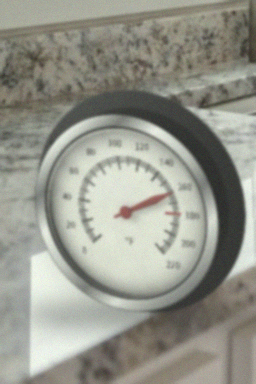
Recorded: 160 °F
